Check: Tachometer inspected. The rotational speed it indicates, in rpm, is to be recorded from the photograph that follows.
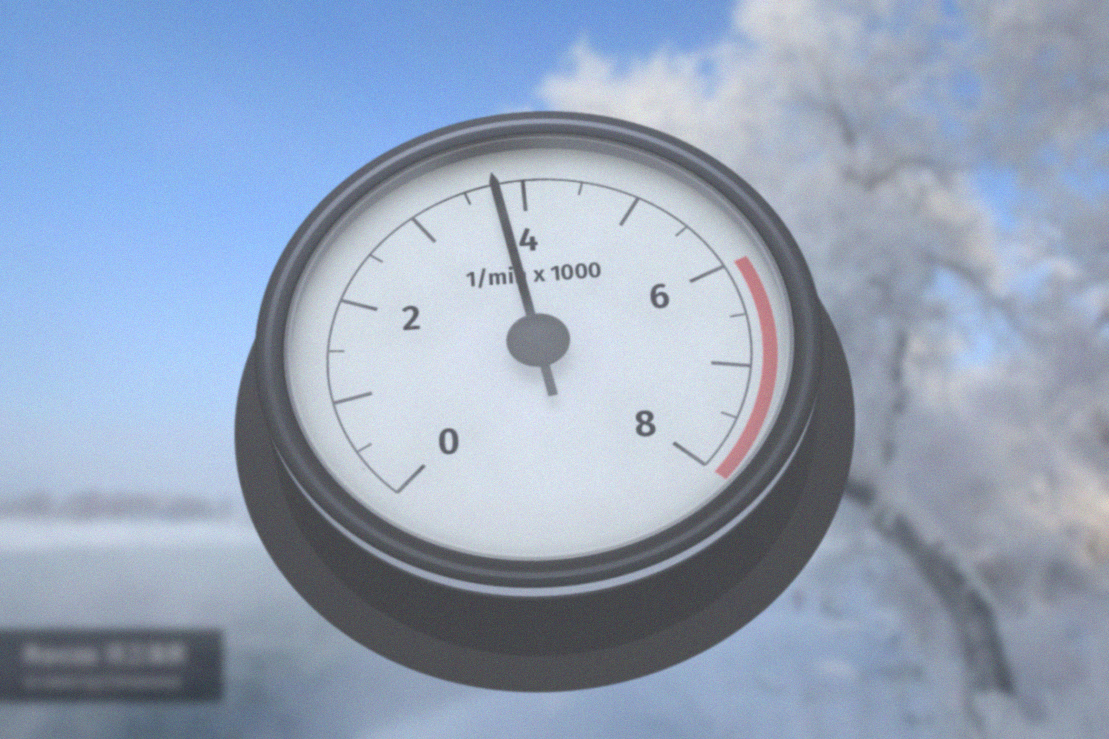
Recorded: 3750 rpm
